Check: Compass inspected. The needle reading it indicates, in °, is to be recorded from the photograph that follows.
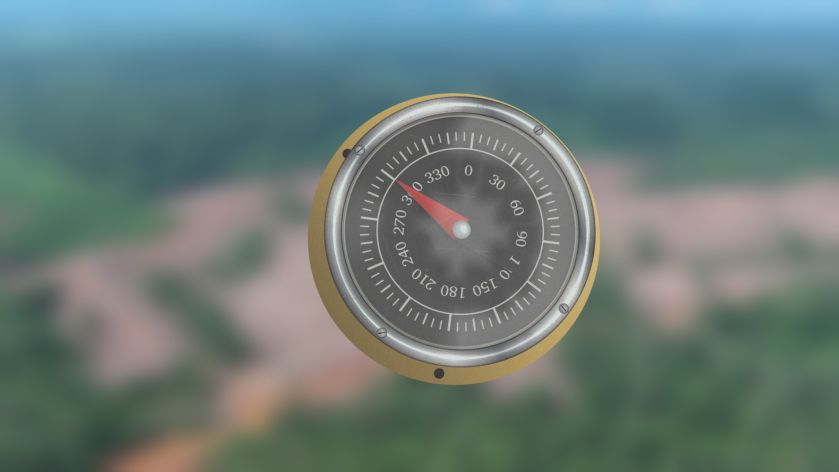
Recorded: 300 °
